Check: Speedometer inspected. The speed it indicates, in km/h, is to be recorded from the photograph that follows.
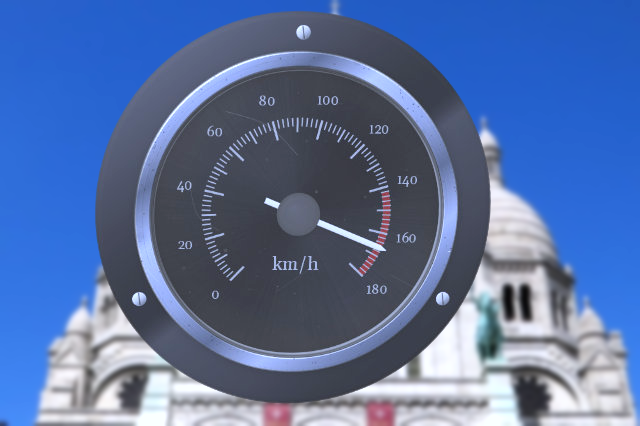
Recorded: 166 km/h
